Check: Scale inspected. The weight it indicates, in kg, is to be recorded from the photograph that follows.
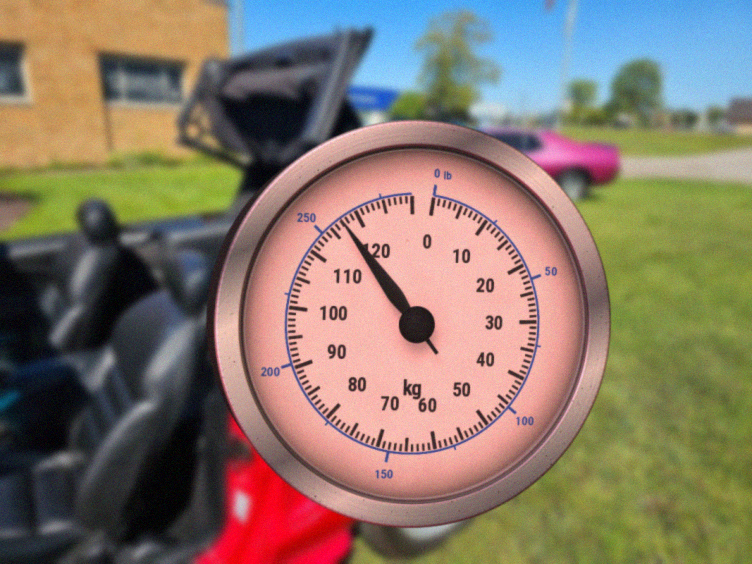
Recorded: 117 kg
